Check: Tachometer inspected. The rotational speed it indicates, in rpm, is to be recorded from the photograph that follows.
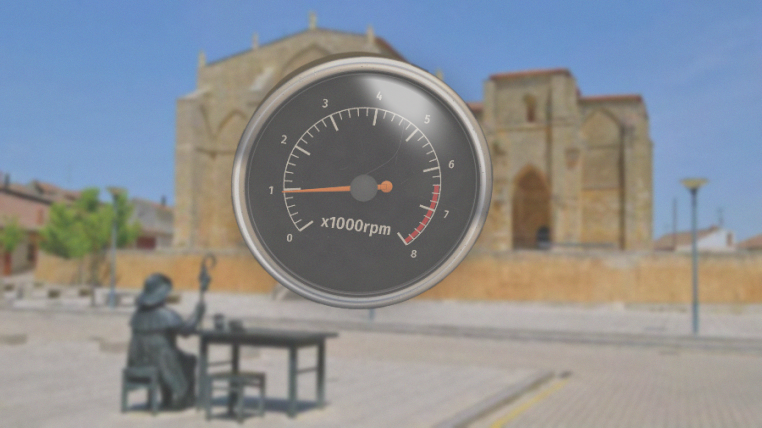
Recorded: 1000 rpm
